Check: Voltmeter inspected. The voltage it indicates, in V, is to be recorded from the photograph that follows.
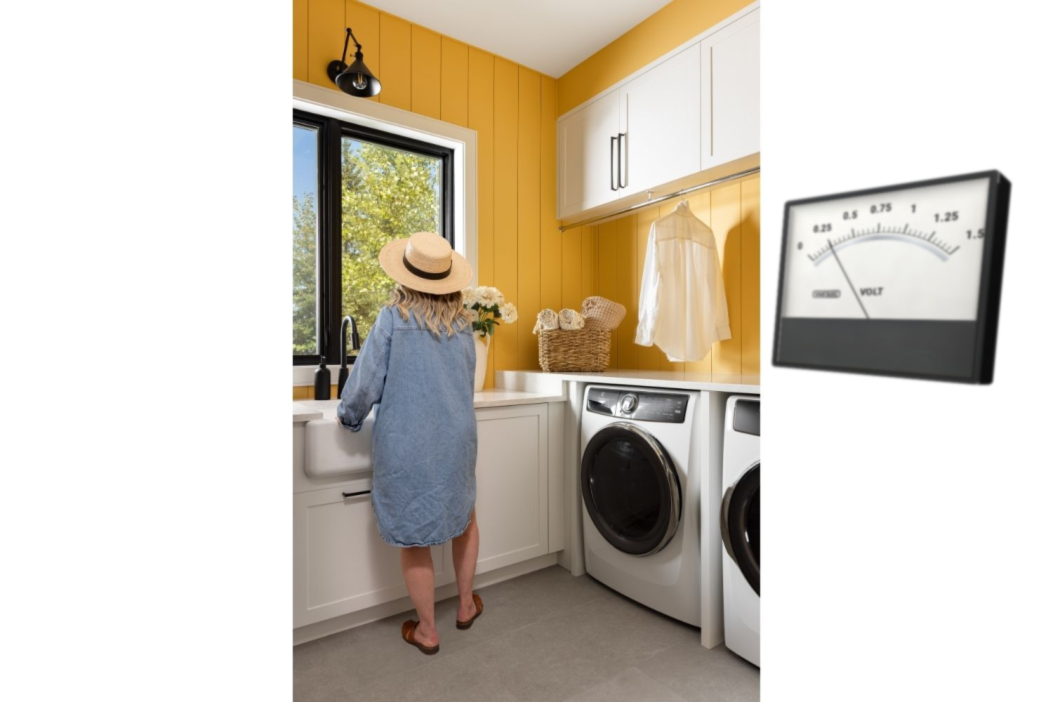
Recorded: 0.25 V
